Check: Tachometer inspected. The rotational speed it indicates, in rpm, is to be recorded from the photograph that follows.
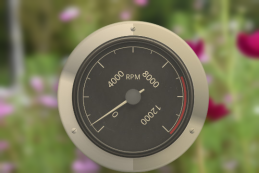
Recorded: 500 rpm
